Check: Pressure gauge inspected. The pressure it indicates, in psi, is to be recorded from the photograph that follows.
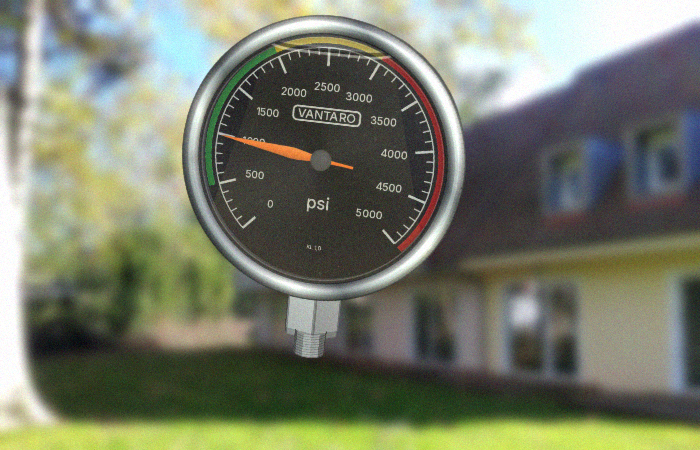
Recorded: 1000 psi
